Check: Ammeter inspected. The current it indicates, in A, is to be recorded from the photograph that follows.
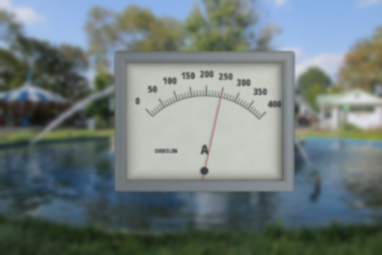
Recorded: 250 A
